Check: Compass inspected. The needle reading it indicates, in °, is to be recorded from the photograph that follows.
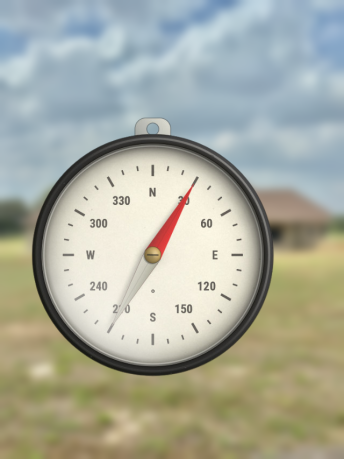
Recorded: 30 °
